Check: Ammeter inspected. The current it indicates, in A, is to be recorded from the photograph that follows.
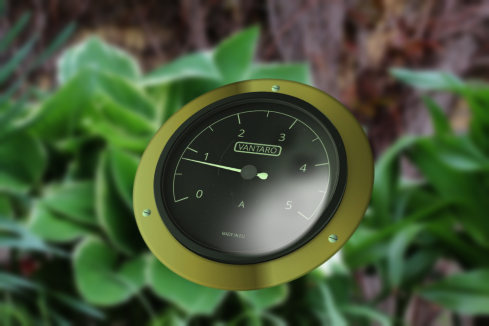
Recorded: 0.75 A
